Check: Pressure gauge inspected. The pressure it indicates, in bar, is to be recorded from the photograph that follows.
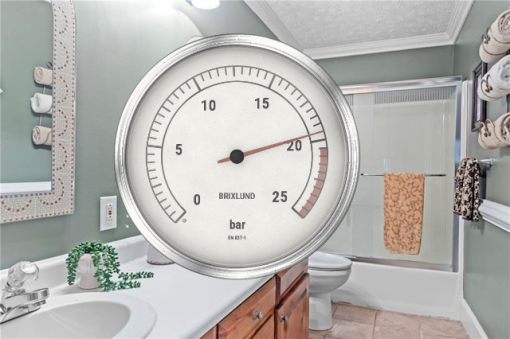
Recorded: 19.5 bar
